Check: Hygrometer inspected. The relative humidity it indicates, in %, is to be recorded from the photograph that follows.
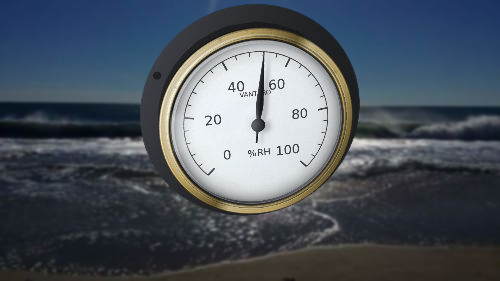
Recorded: 52 %
